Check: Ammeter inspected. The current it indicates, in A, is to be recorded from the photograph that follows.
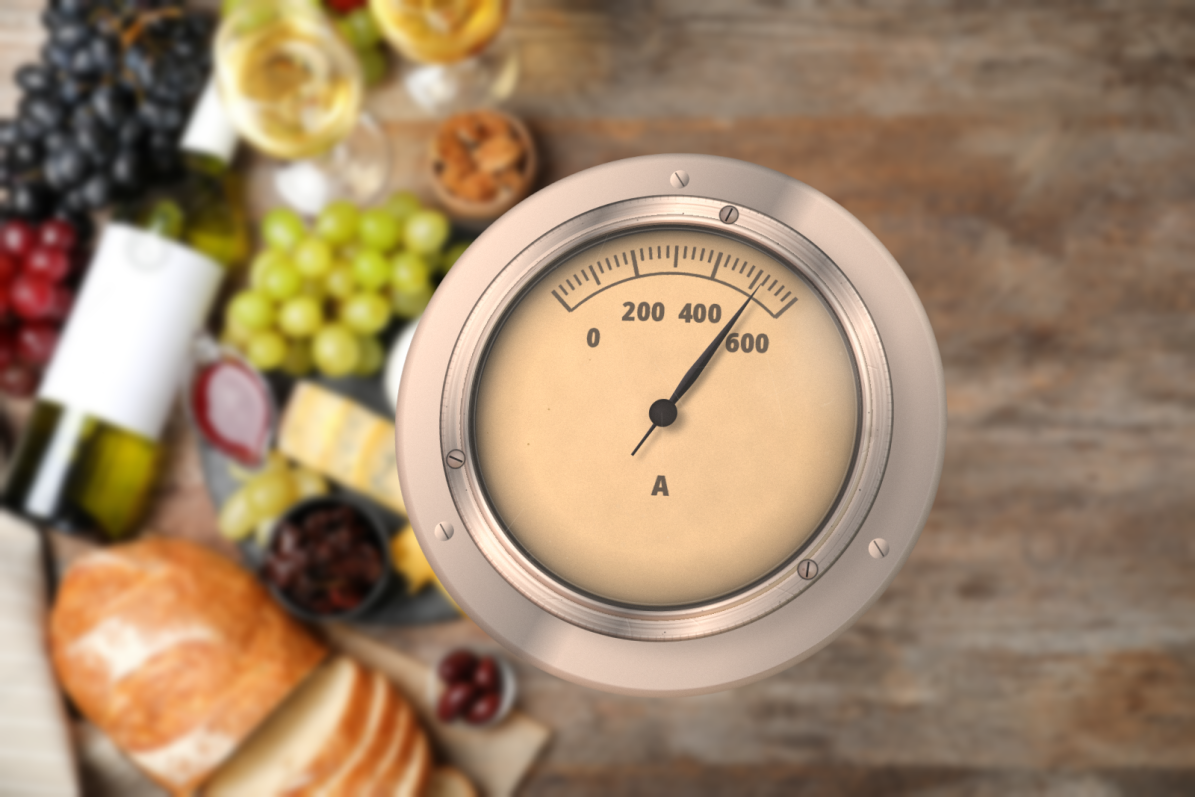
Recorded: 520 A
